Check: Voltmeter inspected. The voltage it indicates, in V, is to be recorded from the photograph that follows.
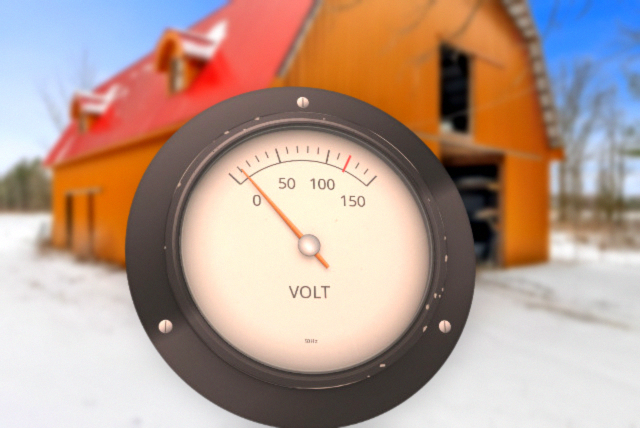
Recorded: 10 V
